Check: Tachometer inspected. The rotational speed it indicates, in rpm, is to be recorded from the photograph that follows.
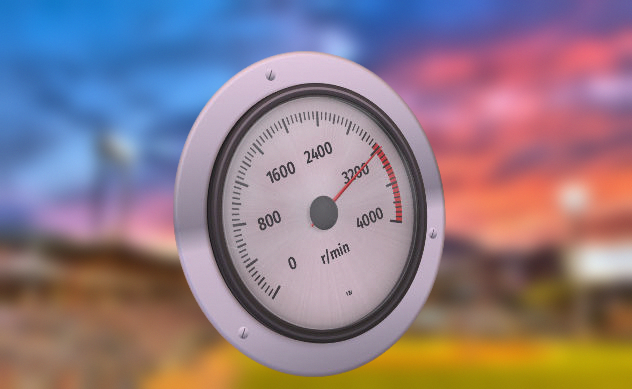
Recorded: 3200 rpm
